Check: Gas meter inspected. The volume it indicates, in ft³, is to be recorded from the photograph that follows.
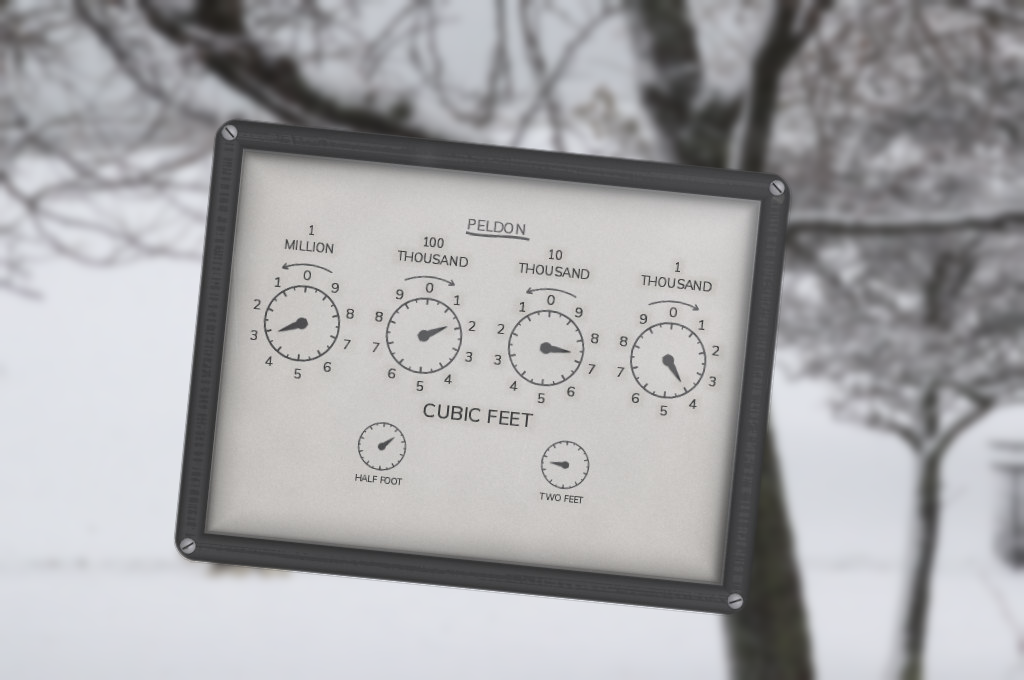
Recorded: 317400 ft³
